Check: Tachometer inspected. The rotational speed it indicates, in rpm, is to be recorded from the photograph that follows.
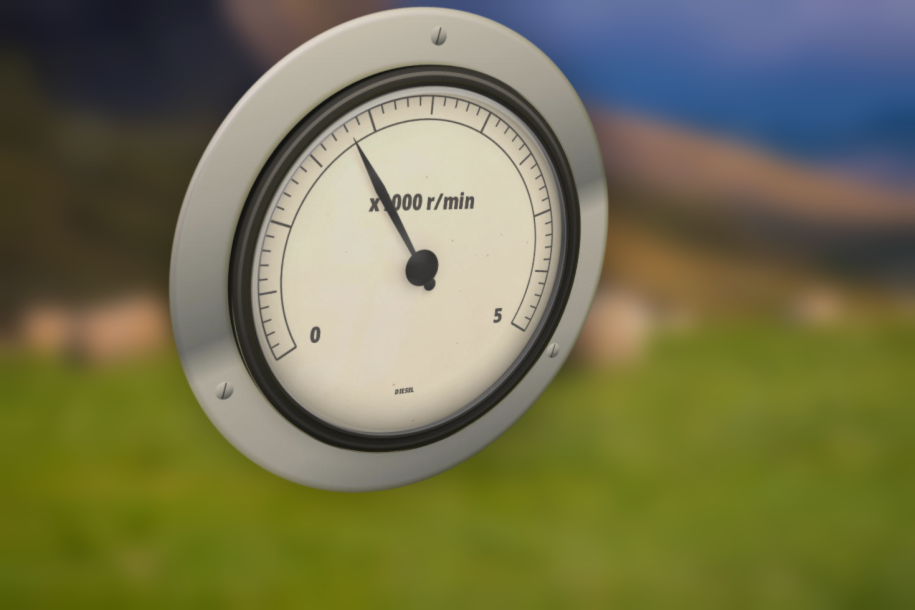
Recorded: 1800 rpm
